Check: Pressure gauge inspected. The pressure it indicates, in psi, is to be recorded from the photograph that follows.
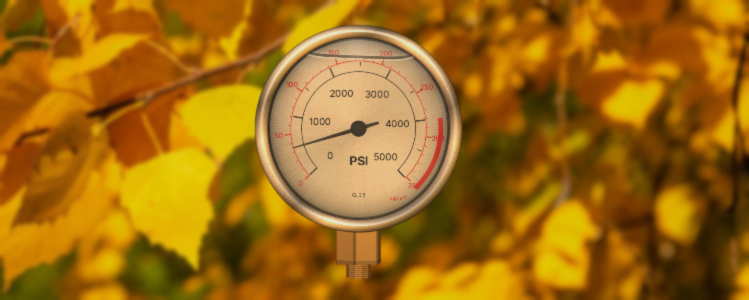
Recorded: 500 psi
